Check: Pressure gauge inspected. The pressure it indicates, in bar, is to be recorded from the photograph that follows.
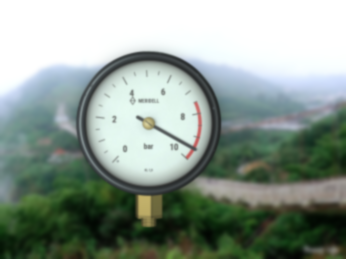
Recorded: 9.5 bar
